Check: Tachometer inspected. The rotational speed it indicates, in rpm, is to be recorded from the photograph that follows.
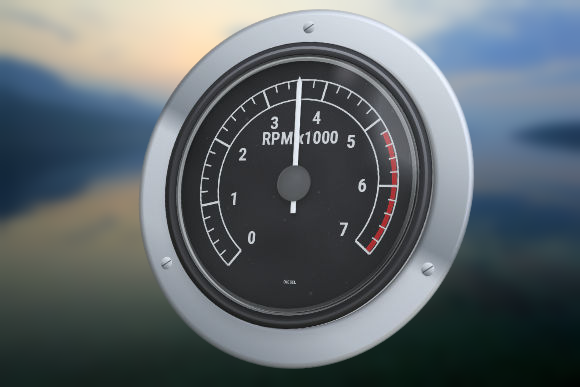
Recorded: 3600 rpm
